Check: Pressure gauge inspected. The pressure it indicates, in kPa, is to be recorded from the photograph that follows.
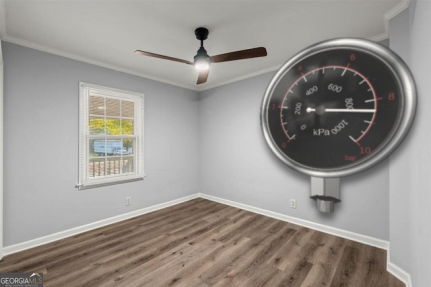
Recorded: 850 kPa
